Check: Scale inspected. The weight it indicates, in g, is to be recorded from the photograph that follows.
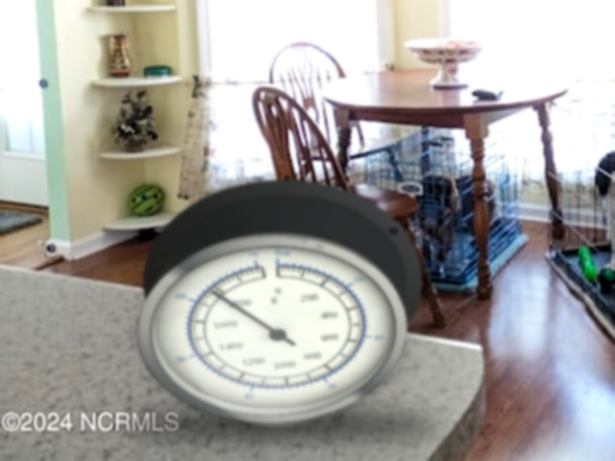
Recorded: 1800 g
